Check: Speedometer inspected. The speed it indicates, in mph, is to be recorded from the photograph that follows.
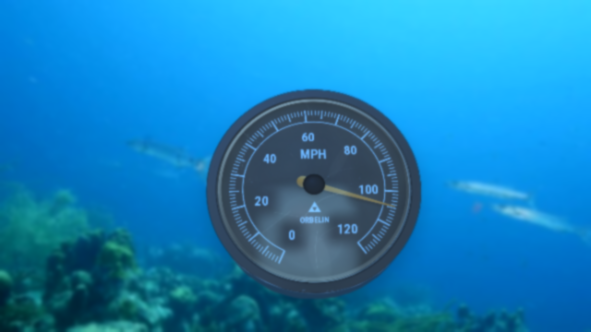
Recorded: 105 mph
